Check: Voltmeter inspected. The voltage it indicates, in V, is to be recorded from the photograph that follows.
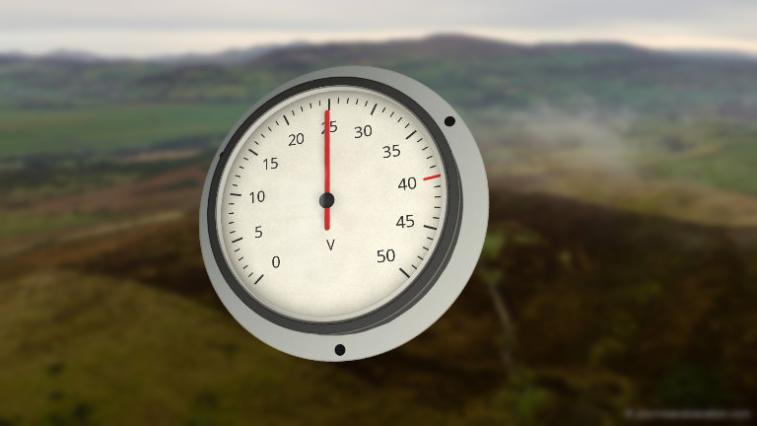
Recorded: 25 V
